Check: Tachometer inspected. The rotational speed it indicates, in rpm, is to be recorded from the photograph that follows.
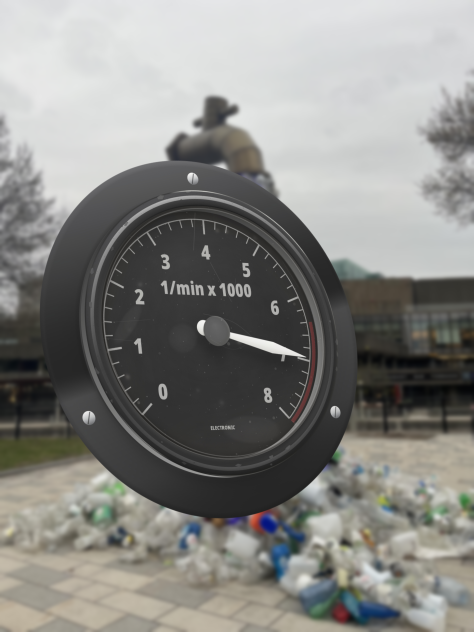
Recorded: 7000 rpm
